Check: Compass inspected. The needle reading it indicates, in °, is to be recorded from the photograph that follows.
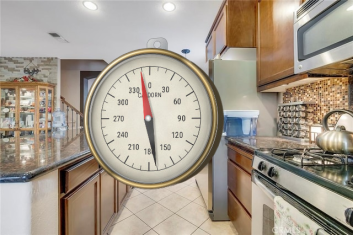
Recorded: 350 °
